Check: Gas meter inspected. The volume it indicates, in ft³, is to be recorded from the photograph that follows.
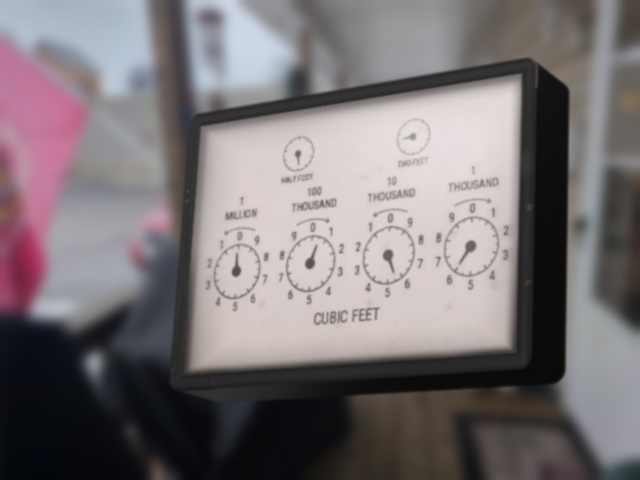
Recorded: 5600 ft³
